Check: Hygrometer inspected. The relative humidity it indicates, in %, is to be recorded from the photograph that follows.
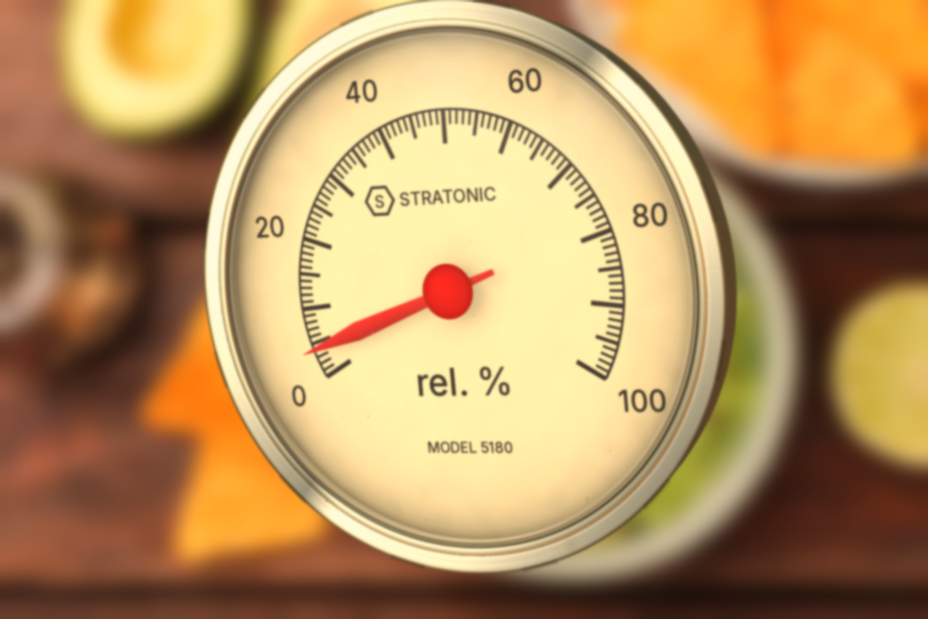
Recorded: 4 %
